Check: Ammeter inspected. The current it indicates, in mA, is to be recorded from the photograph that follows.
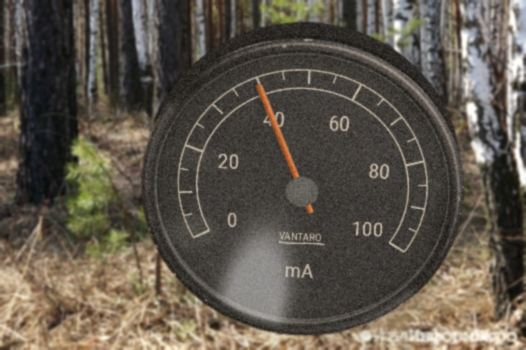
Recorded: 40 mA
